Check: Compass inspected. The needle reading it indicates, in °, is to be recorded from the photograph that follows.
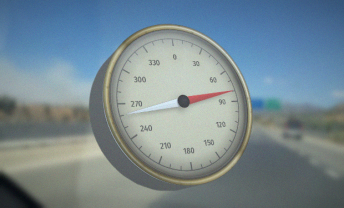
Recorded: 80 °
